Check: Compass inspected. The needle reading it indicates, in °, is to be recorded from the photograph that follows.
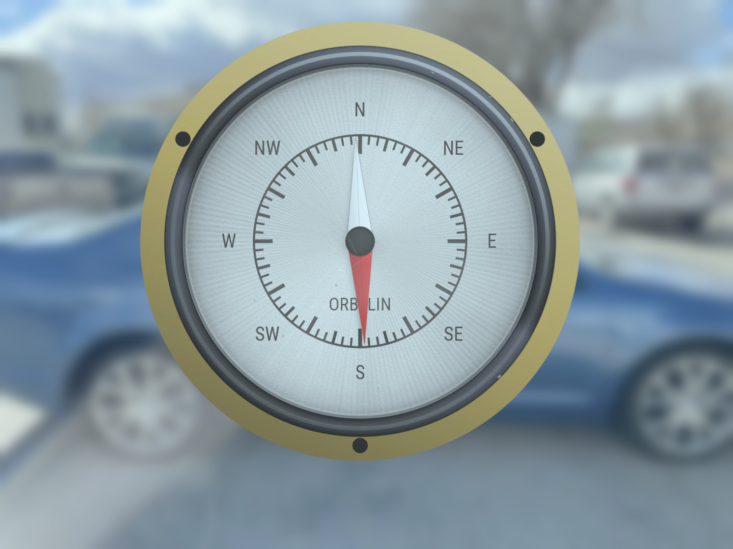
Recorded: 177.5 °
